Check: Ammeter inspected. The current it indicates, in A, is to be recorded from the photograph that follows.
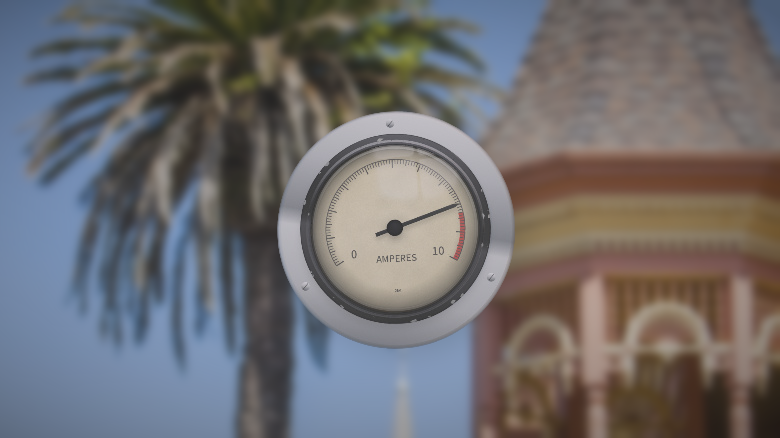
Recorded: 8 A
